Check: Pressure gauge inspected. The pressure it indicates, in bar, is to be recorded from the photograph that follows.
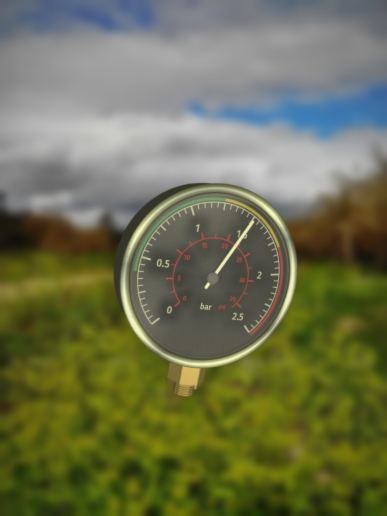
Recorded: 1.5 bar
